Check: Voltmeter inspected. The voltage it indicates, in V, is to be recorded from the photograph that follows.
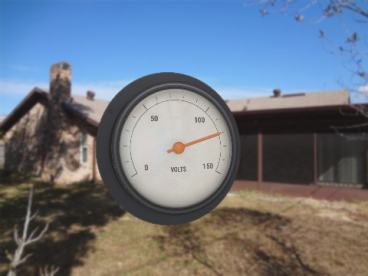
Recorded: 120 V
